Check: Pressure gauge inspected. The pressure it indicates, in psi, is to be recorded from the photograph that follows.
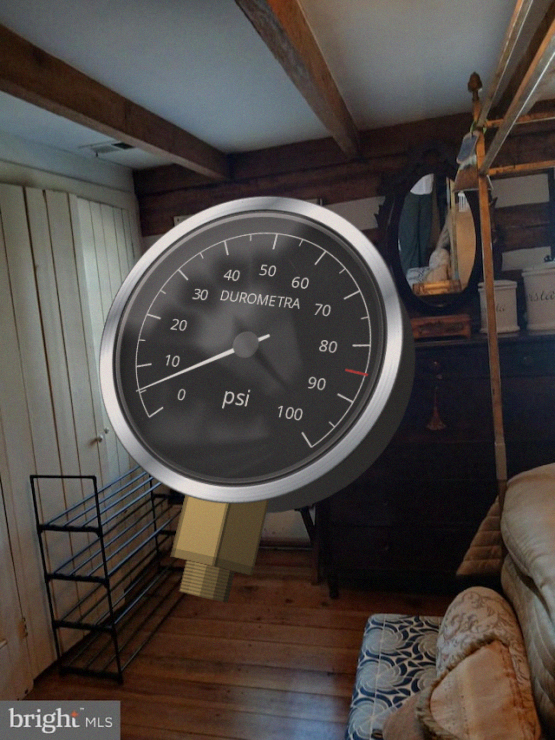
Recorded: 5 psi
